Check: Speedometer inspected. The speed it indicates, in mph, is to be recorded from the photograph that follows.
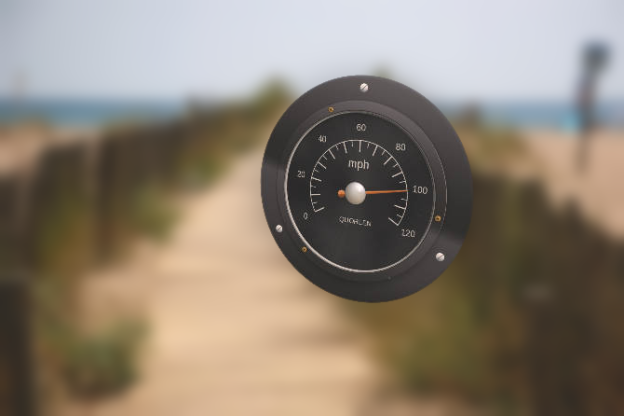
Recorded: 100 mph
